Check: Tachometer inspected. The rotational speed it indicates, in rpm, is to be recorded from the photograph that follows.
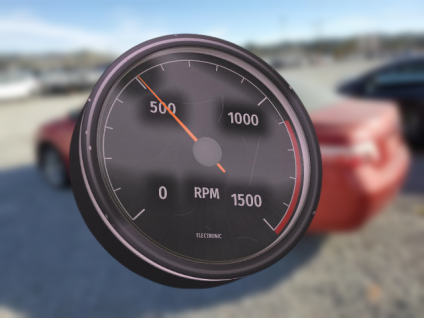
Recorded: 500 rpm
